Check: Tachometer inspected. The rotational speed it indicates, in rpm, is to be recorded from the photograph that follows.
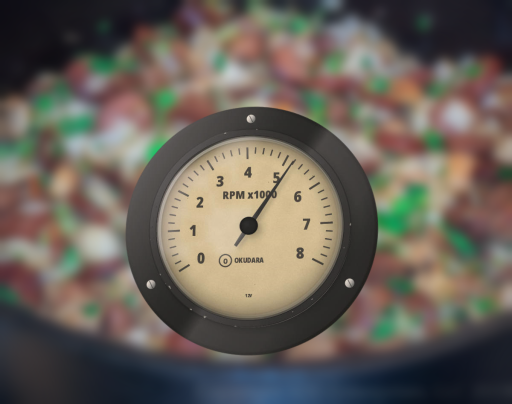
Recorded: 5200 rpm
